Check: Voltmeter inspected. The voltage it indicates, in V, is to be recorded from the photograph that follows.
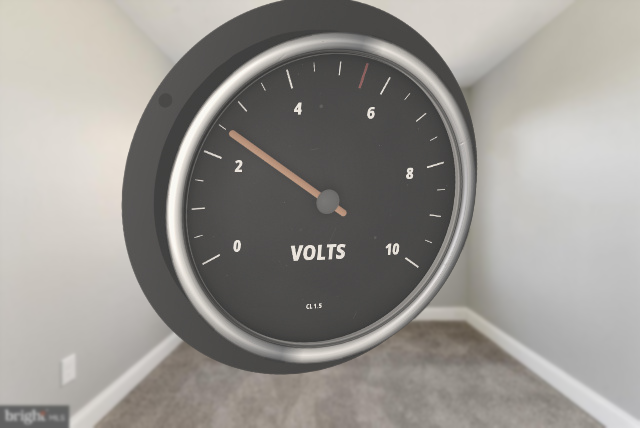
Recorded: 2.5 V
